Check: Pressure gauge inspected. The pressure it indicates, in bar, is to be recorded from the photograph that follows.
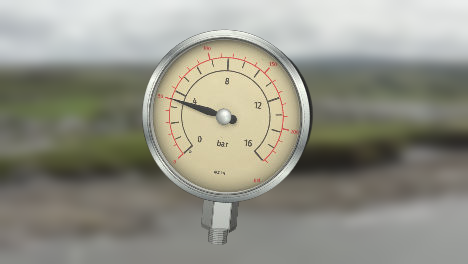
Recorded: 3.5 bar
